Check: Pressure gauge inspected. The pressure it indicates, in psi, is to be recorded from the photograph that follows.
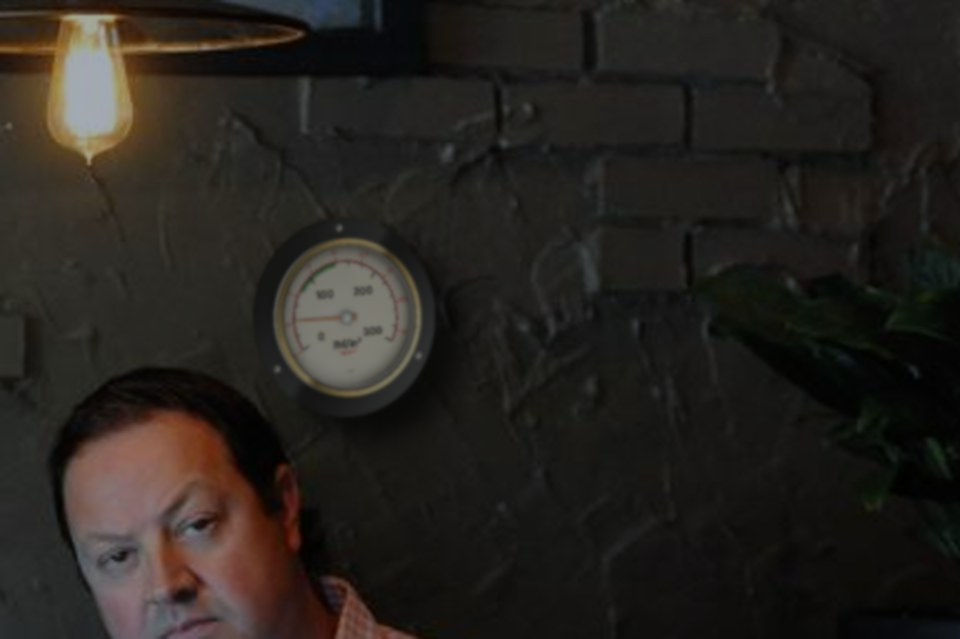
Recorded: 40 psi
